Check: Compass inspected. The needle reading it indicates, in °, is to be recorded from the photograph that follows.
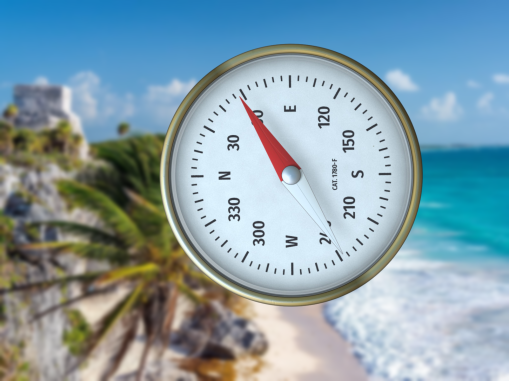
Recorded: 57.5 °
